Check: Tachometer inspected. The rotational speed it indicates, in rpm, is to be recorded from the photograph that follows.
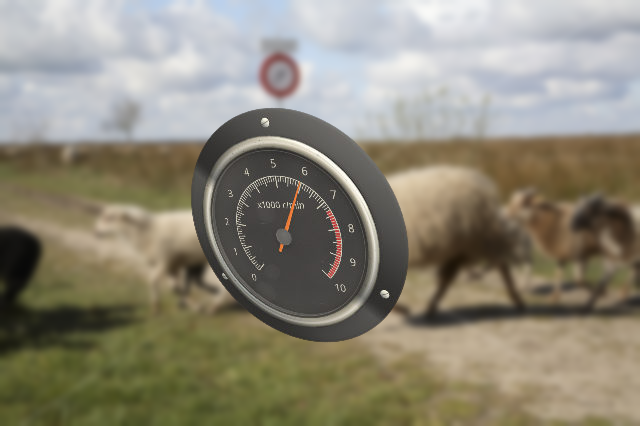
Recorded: 6000 rpm
